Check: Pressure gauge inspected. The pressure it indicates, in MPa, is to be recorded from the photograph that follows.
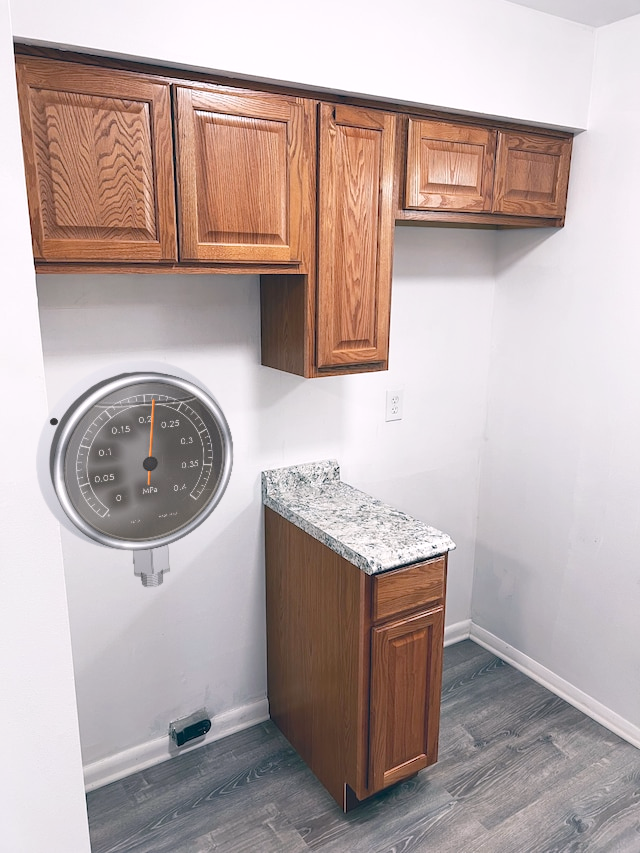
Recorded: 0.21 MPa
